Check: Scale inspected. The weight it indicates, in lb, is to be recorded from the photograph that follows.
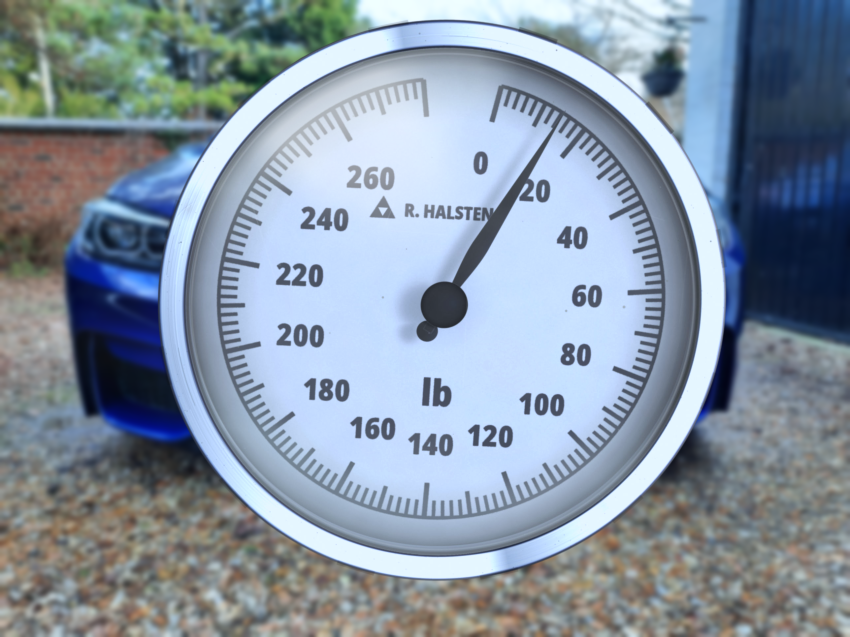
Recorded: 14 lb
